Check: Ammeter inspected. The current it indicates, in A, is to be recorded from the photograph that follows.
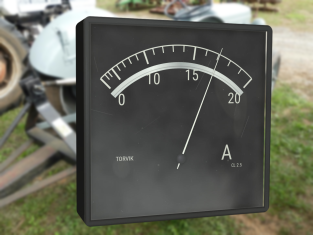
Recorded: 17 A
